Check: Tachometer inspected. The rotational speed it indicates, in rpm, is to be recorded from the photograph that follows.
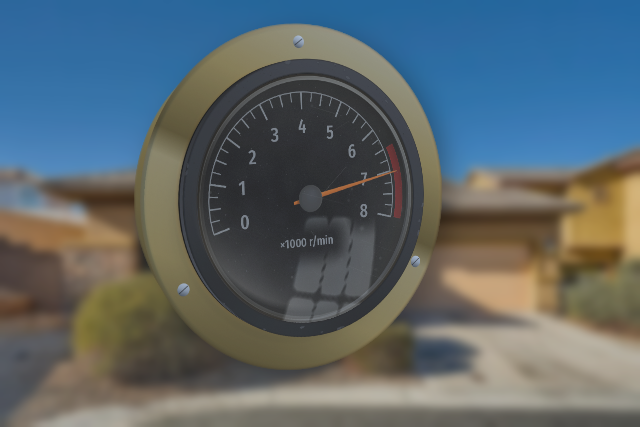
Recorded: 7000 rpm
